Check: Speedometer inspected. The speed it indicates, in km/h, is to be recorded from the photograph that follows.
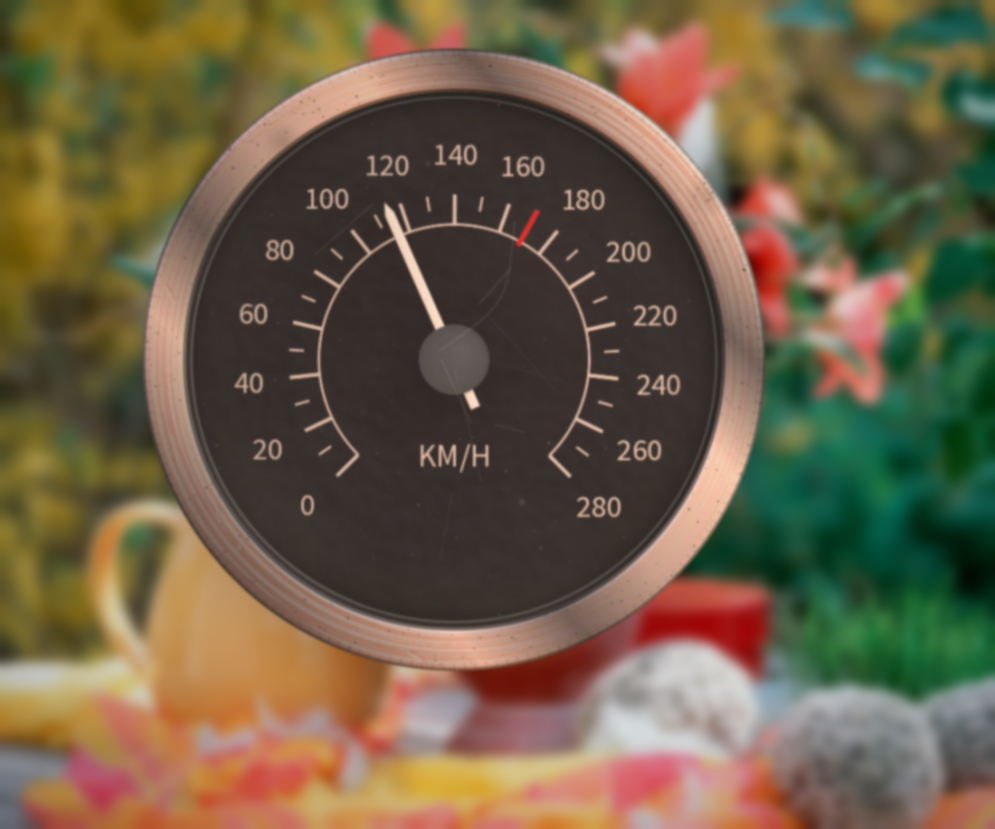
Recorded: 115 km/h
